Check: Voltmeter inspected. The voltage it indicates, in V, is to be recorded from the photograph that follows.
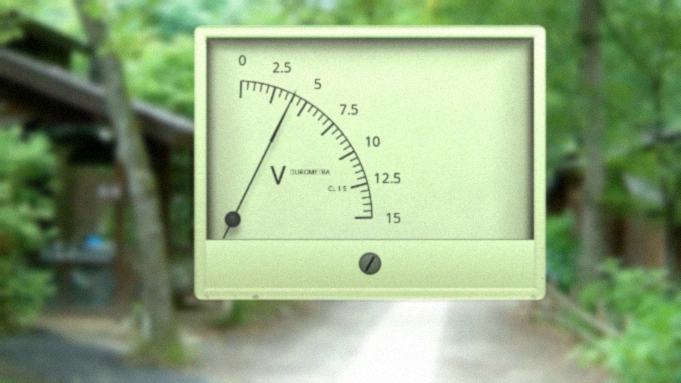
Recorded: 4 V
